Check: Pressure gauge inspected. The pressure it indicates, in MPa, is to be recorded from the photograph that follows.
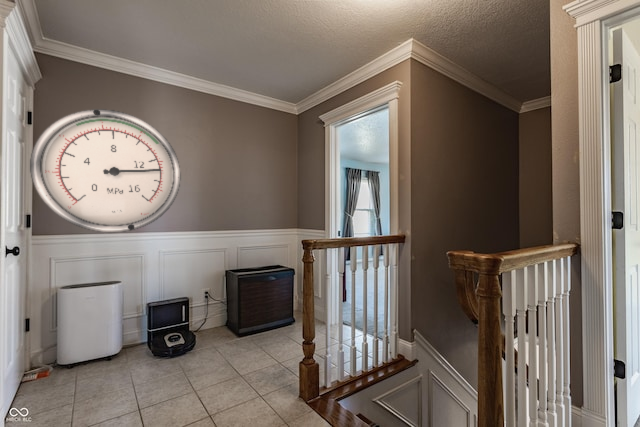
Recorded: 13 MPa
